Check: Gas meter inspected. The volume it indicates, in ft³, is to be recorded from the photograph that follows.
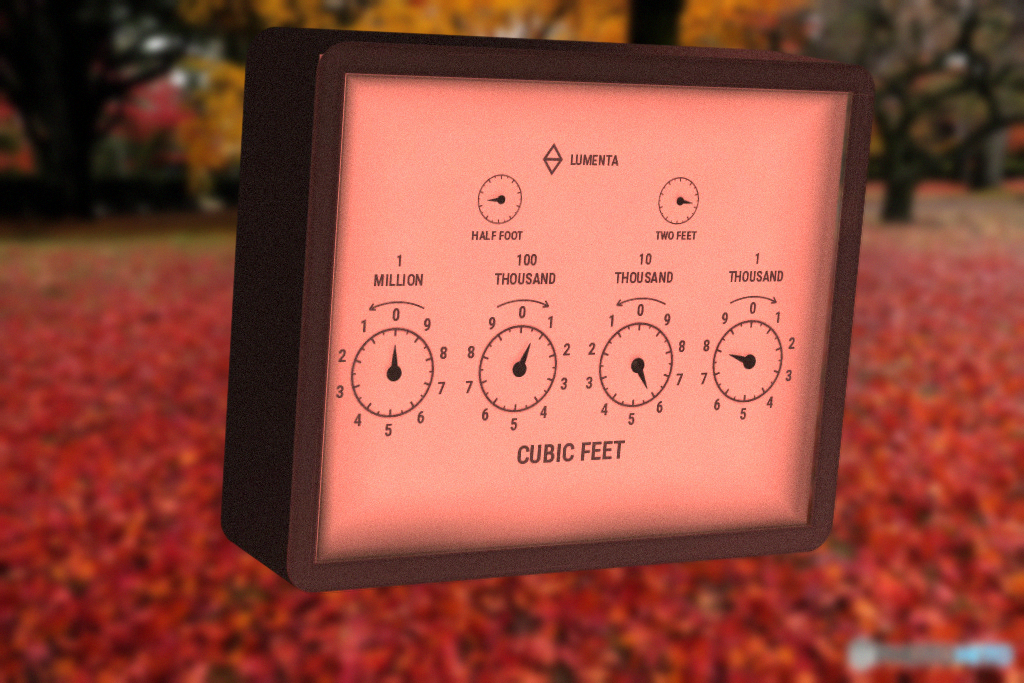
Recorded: 5800 ft³
